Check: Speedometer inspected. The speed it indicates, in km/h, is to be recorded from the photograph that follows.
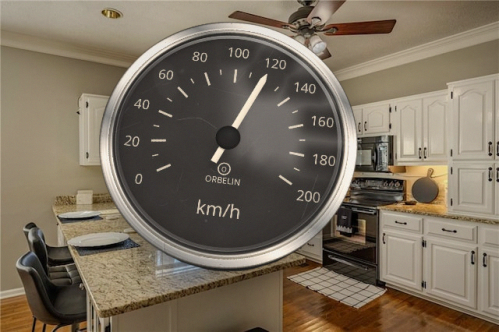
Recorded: 120 km/h
